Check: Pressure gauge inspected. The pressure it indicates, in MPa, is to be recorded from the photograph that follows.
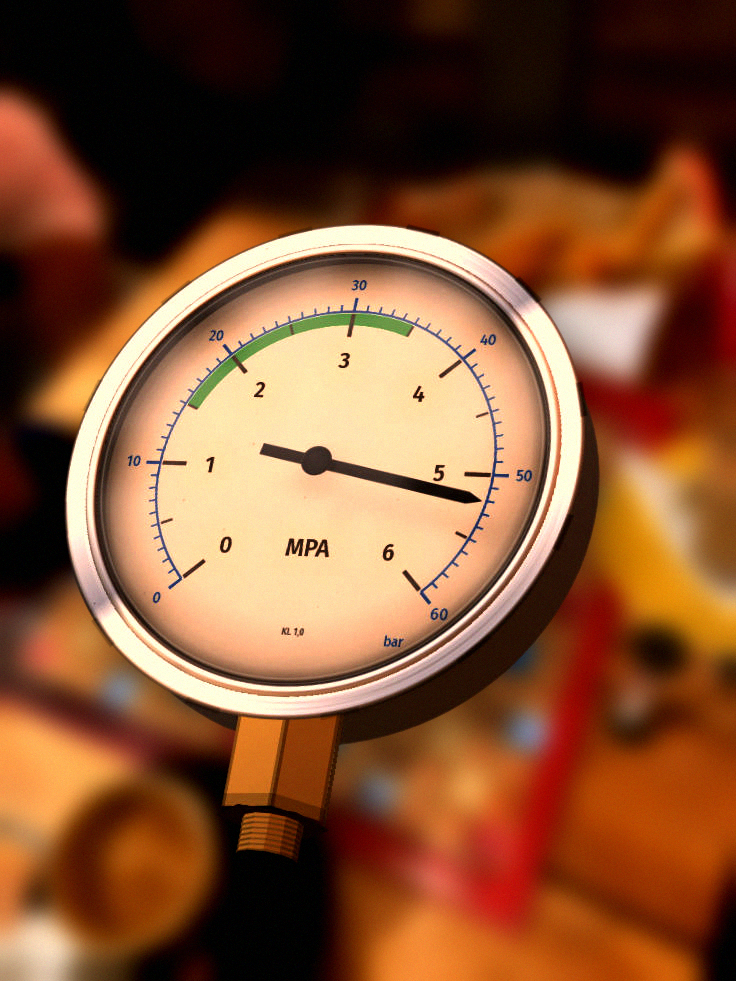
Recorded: 5.25 MPa
